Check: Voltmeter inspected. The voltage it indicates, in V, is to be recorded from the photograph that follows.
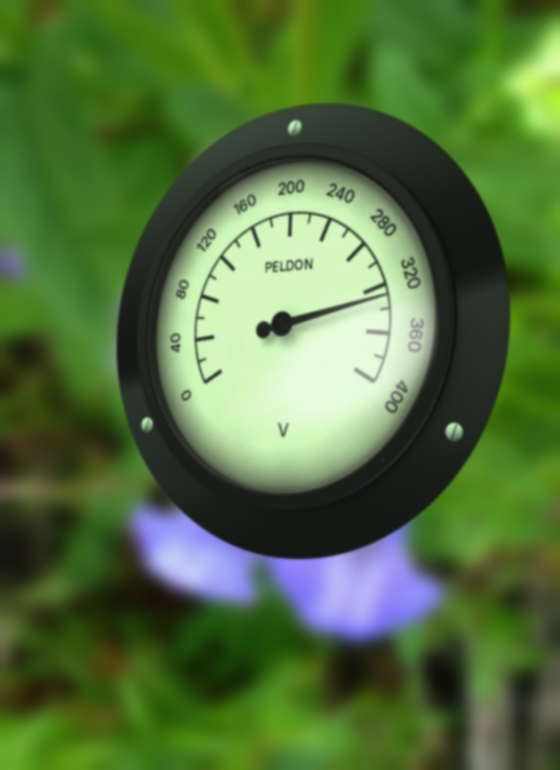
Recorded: 330 V
